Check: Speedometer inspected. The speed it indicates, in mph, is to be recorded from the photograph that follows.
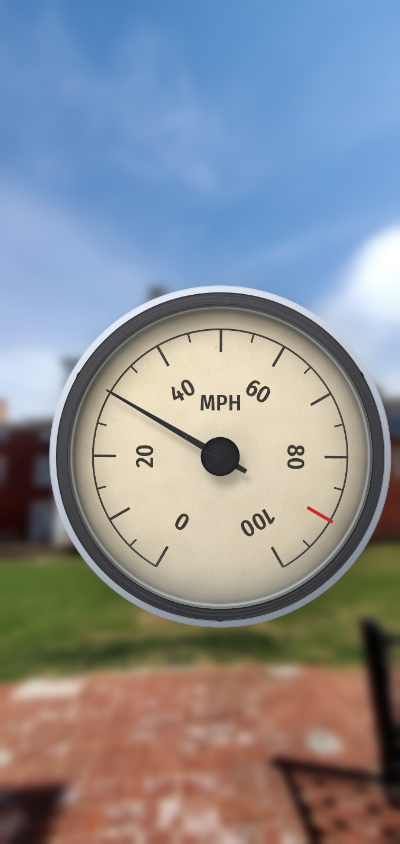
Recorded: 30 mph
